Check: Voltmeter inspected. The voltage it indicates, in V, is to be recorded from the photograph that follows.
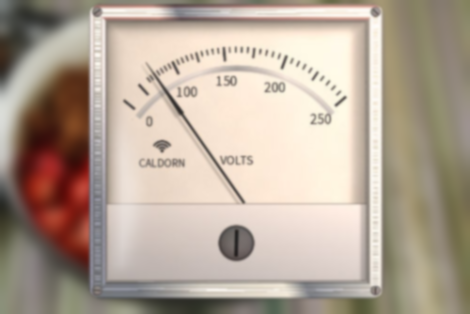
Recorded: 75 V
